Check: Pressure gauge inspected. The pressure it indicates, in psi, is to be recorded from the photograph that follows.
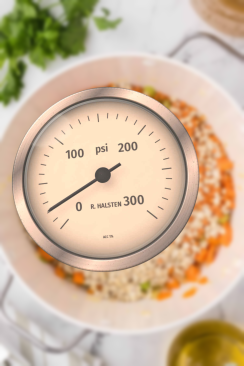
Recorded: 20 psi
